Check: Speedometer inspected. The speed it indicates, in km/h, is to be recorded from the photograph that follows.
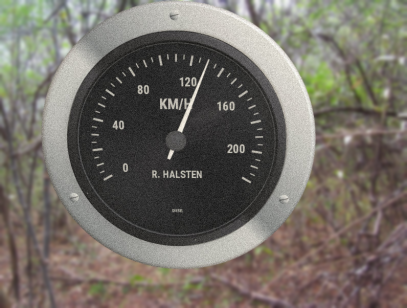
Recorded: 130 km/h
